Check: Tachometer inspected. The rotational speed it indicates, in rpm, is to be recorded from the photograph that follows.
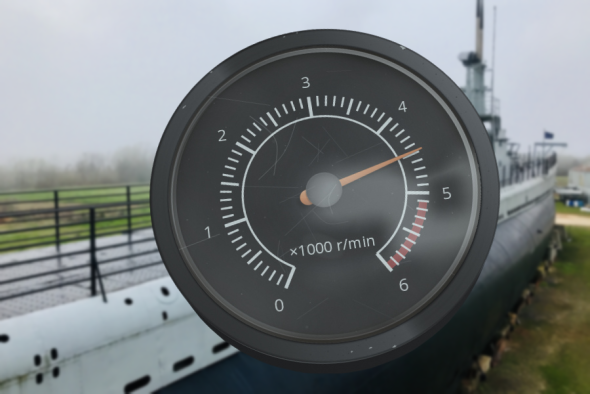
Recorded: 4500 rpm
